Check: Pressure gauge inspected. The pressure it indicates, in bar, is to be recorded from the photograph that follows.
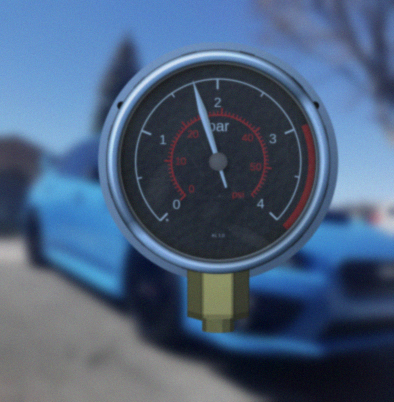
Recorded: 1.75 bar
